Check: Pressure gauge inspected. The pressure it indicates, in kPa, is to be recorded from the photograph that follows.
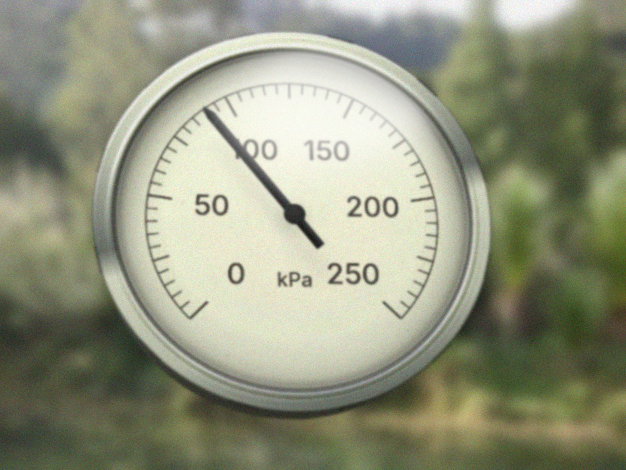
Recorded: 90 kPa
